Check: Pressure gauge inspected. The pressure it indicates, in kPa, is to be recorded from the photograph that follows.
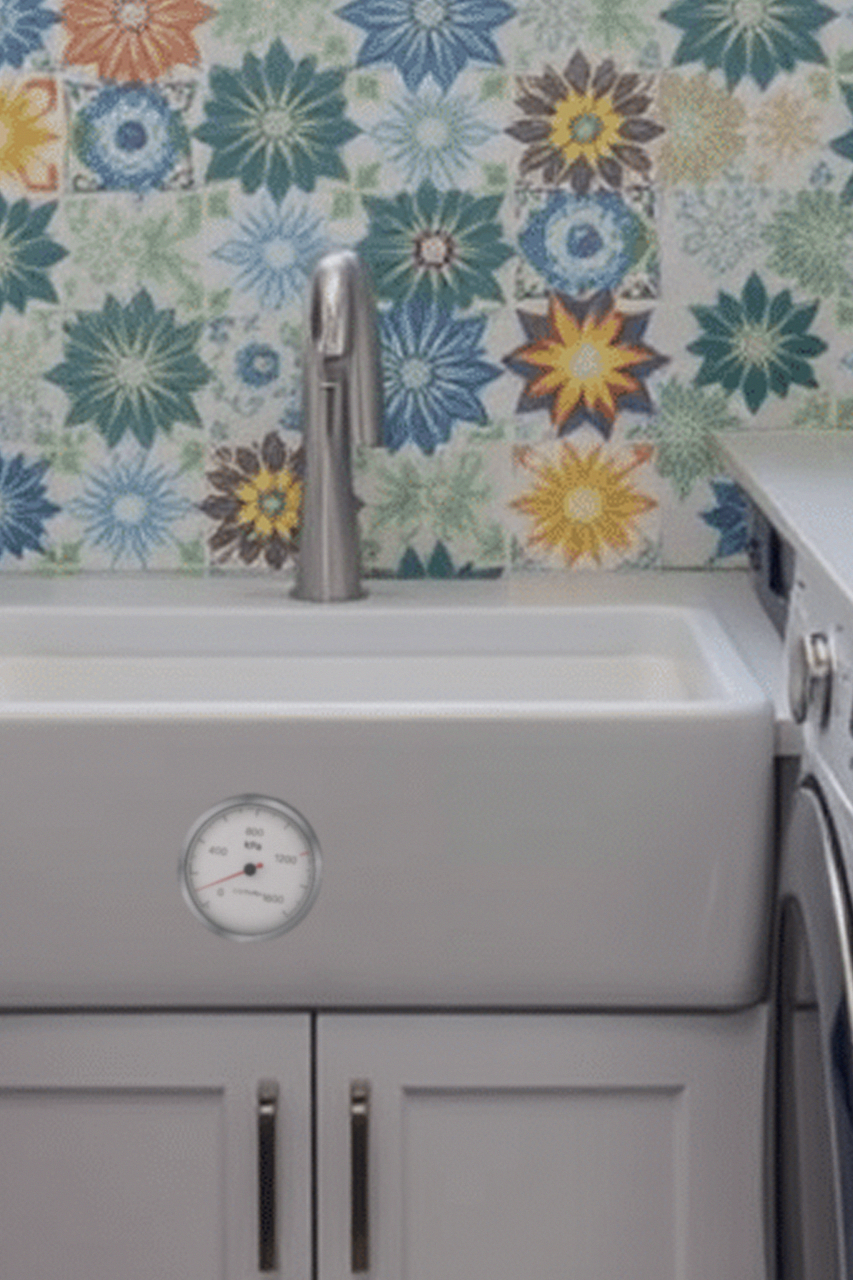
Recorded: 100 kPa
